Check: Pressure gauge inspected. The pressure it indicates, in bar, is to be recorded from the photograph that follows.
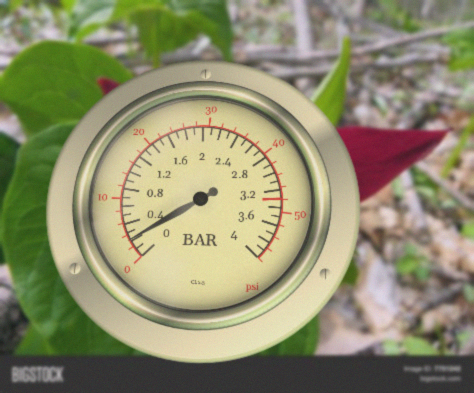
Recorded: 0.2 bar
